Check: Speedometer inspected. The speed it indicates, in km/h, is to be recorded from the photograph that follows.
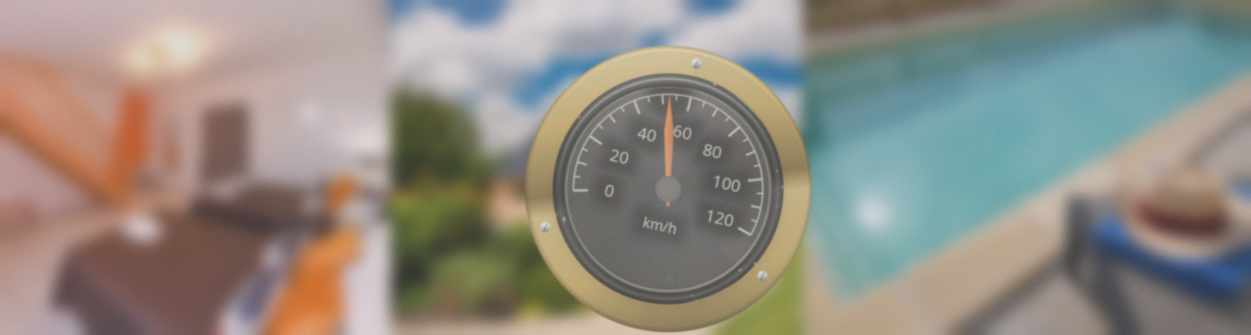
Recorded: 52.5 km/h
